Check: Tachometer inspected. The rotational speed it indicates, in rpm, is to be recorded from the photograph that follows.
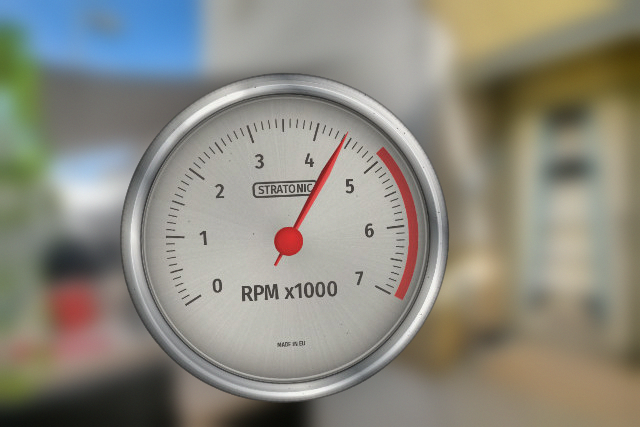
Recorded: 4400 rpm
